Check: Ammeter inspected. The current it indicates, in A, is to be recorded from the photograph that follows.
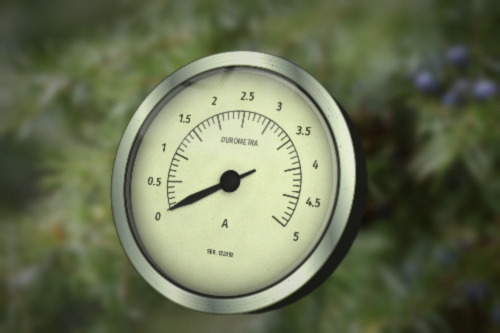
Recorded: 0 A
